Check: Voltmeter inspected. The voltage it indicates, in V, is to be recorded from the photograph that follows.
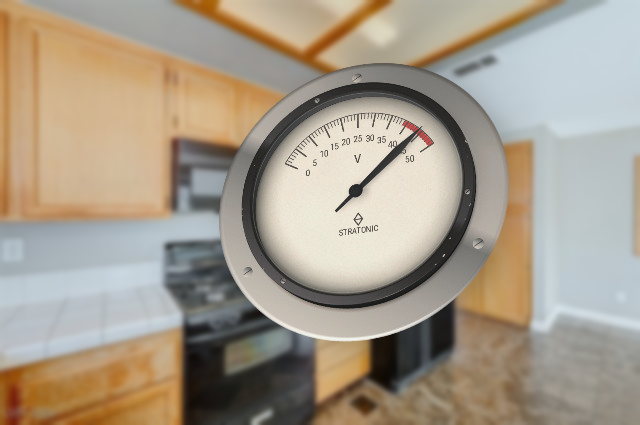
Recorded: 45 V
